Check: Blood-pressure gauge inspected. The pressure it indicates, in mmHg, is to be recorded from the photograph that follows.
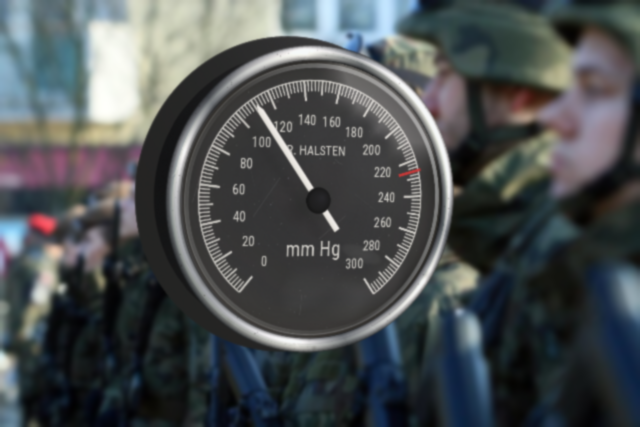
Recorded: 110 mmHg
